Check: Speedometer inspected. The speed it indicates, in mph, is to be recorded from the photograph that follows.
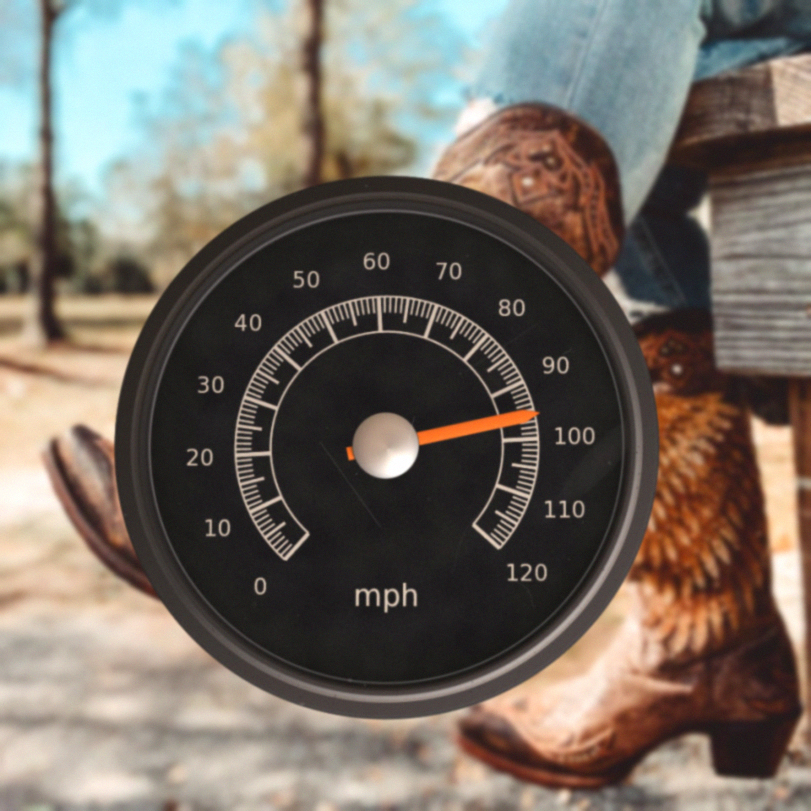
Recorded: 96 mph
